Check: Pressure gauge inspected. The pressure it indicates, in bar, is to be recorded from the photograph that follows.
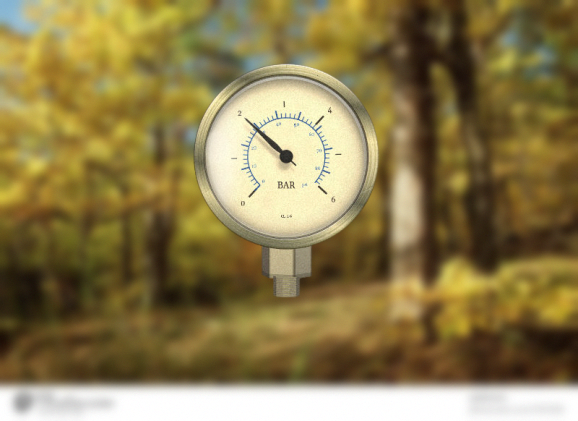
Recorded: 2 bar
